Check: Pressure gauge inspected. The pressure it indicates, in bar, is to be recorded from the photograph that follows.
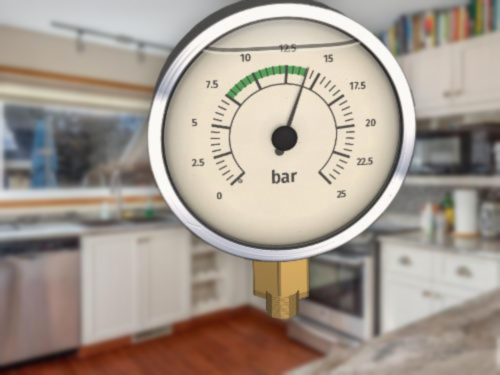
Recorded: 14 bar
